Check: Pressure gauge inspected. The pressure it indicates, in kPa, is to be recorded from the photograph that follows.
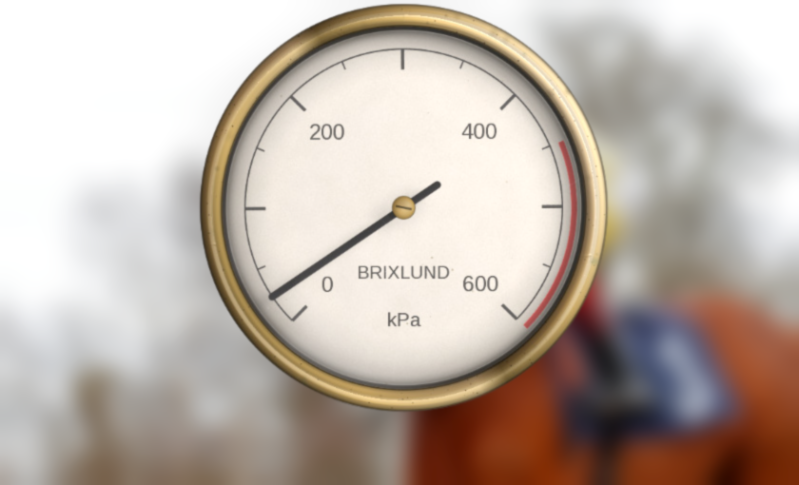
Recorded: 25 kPa
